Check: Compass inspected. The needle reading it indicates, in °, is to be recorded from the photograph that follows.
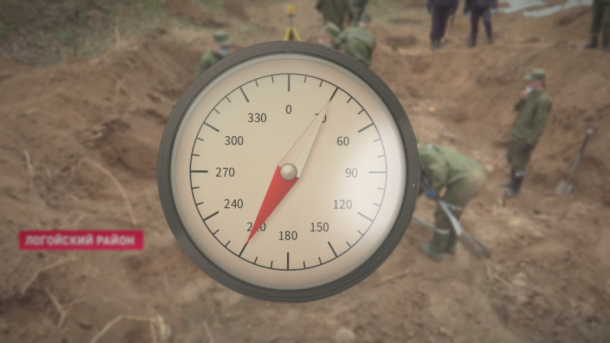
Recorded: 210 °
